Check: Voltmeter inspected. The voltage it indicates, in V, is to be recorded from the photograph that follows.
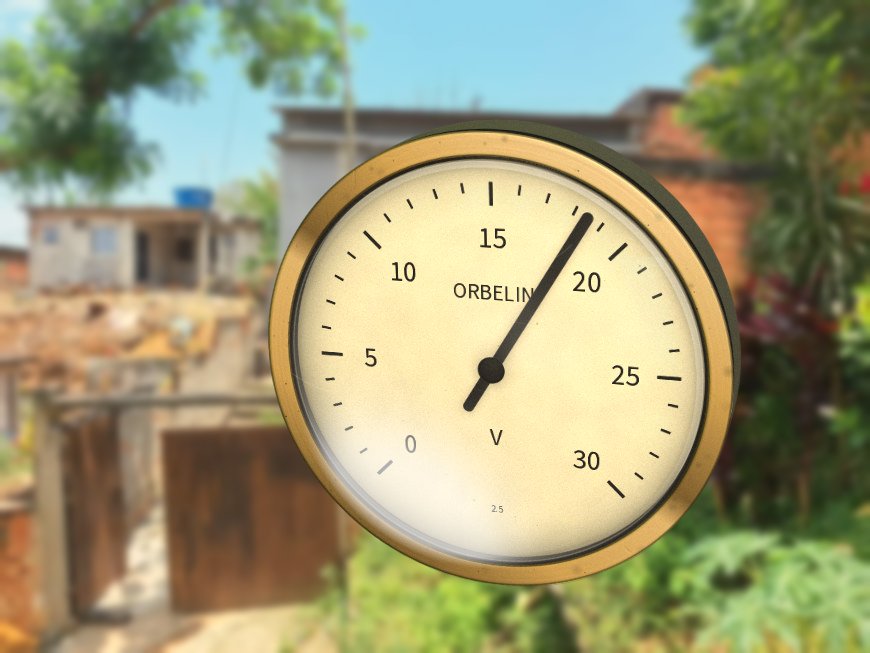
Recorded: 18.5 V
